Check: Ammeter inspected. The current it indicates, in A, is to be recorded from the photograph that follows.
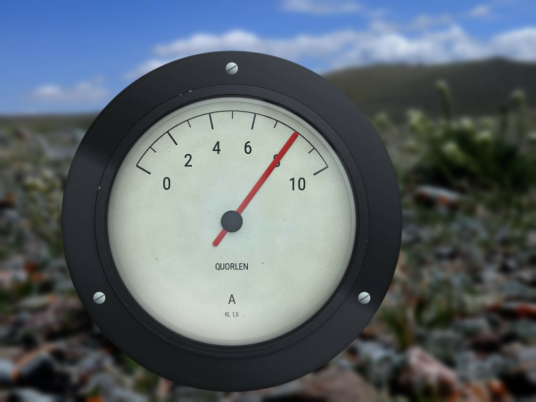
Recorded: 8 A
